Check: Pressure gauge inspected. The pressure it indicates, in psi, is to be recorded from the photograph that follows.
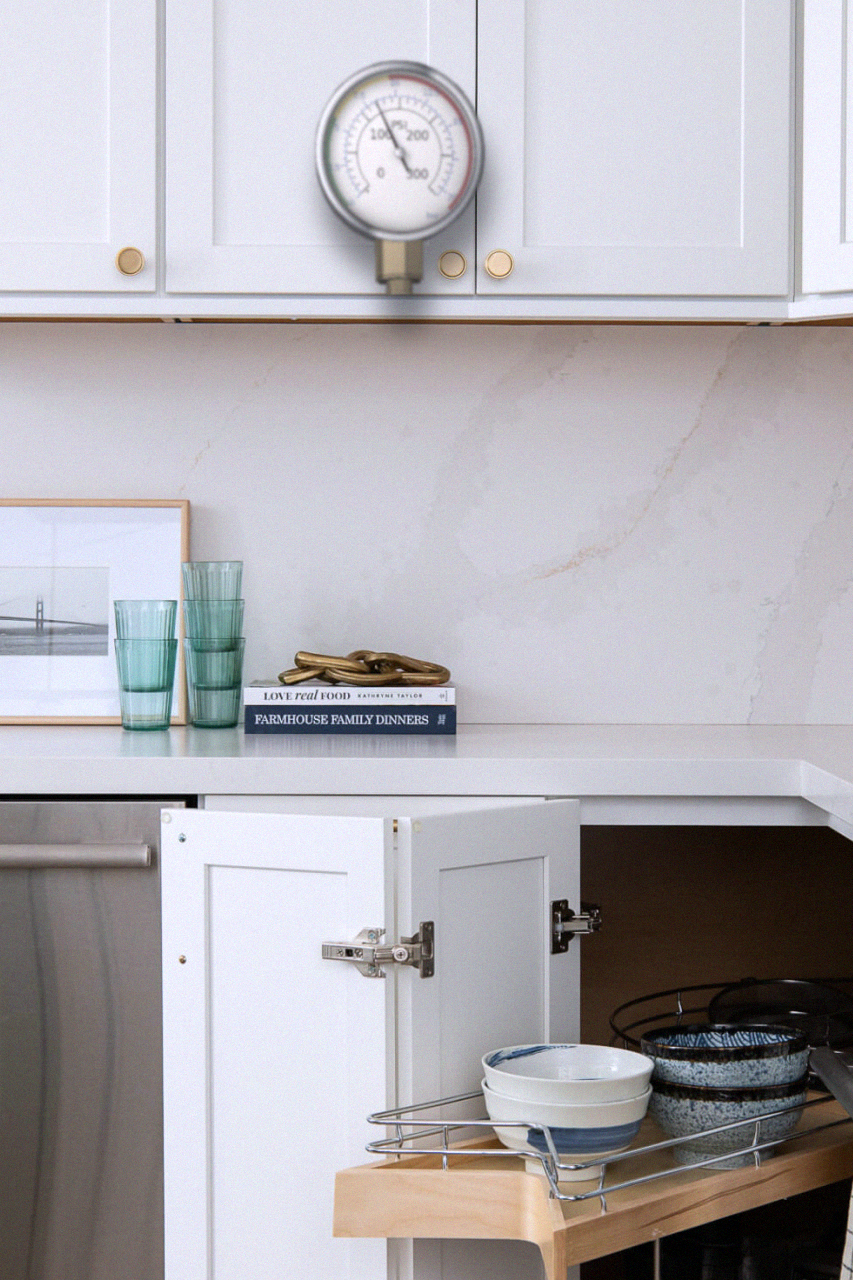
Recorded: 120 psi
